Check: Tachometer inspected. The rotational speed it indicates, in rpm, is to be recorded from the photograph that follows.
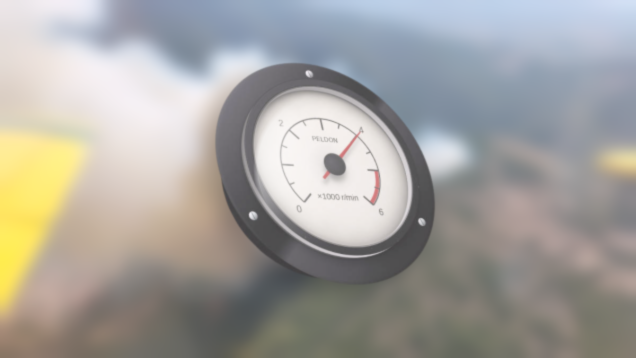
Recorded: 4000 rpm
